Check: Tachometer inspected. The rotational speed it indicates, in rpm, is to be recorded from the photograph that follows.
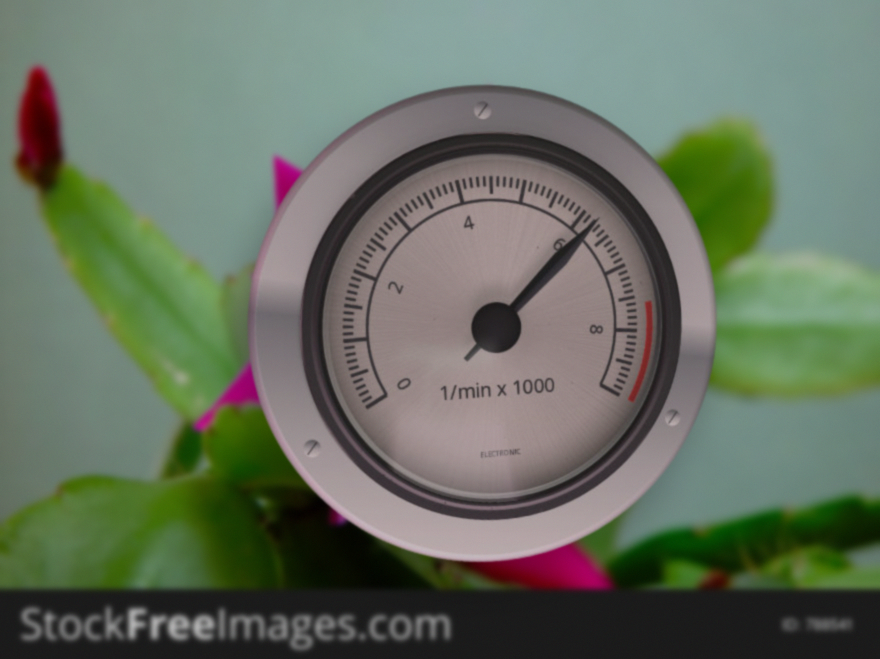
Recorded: 6200 rpm
